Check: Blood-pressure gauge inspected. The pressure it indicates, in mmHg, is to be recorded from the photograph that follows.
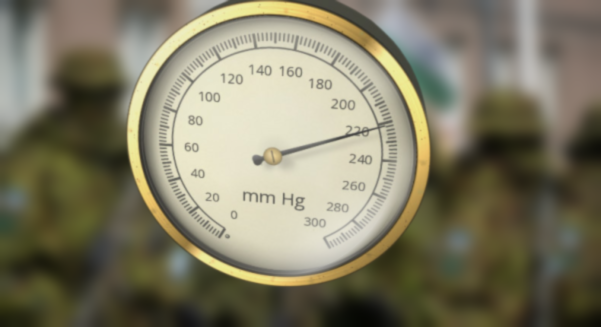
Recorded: 220 mmHg
